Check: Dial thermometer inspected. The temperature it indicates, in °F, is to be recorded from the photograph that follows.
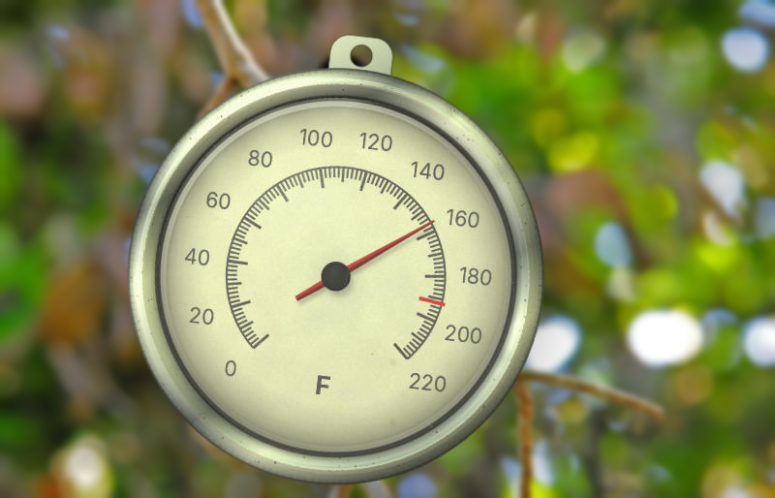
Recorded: 156 °F
